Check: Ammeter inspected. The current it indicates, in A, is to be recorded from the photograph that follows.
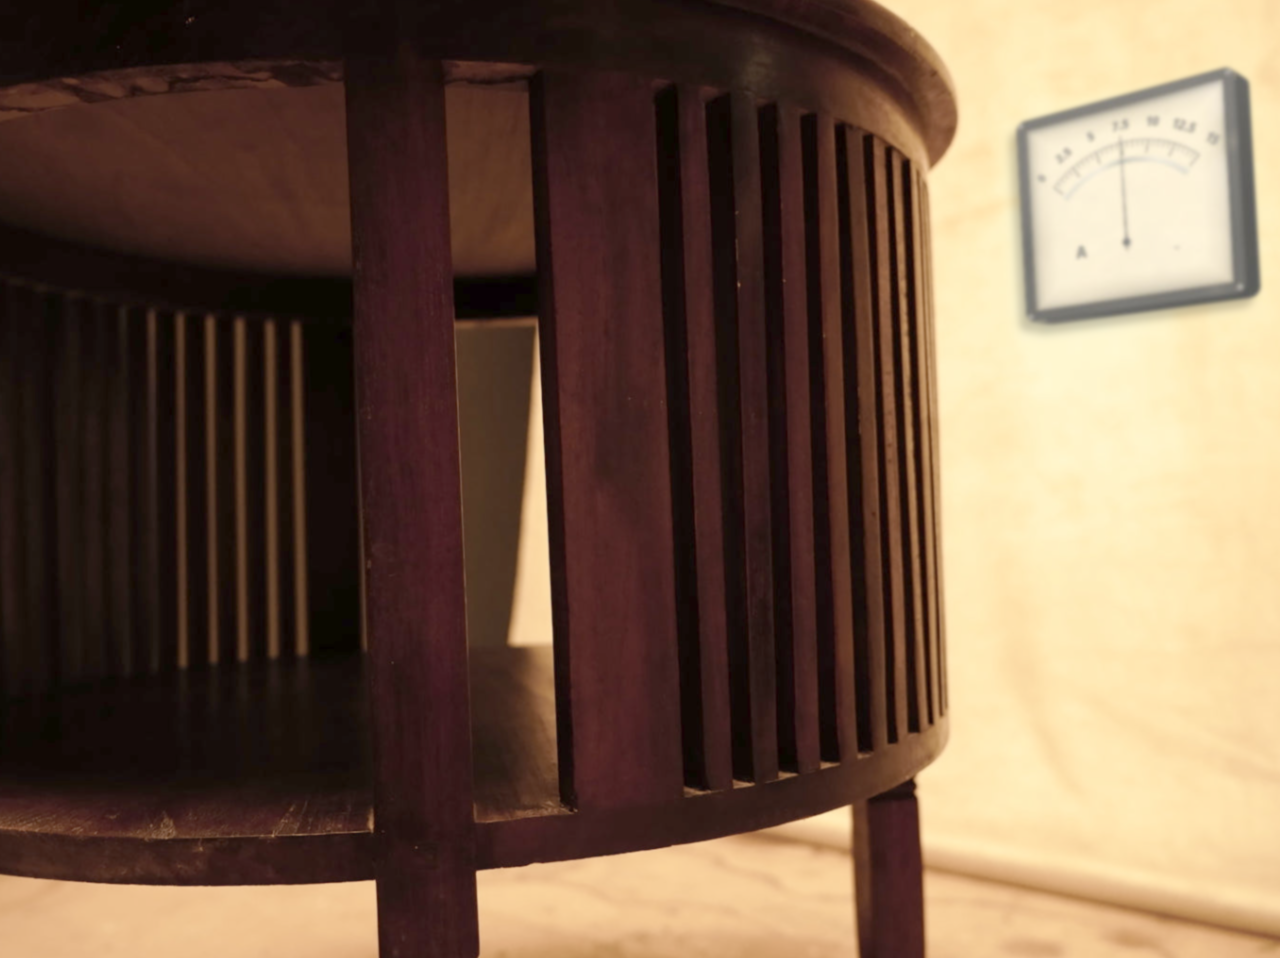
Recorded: 7.5 A
